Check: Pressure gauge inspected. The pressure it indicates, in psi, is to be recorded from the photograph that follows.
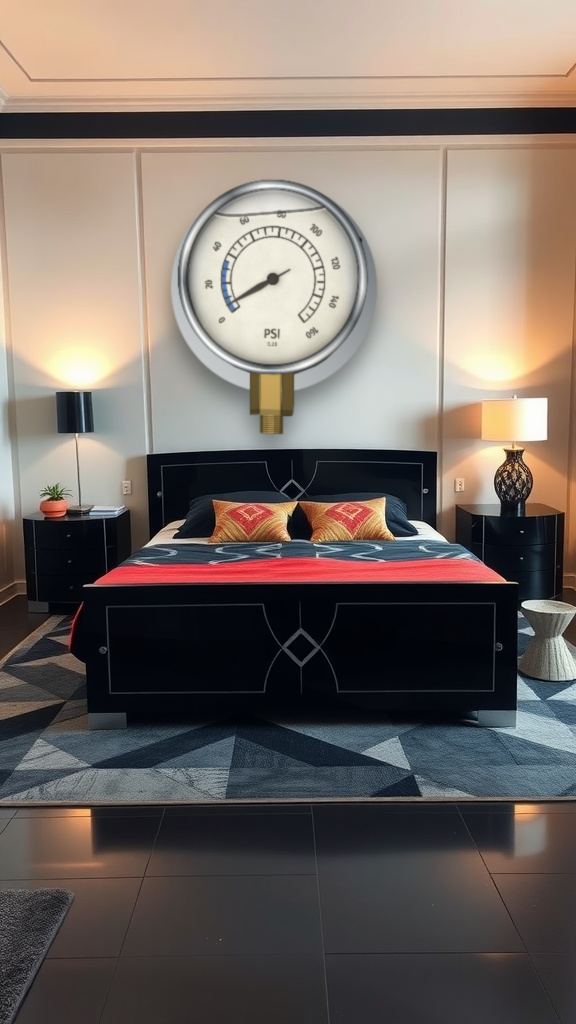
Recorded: 5 psi
